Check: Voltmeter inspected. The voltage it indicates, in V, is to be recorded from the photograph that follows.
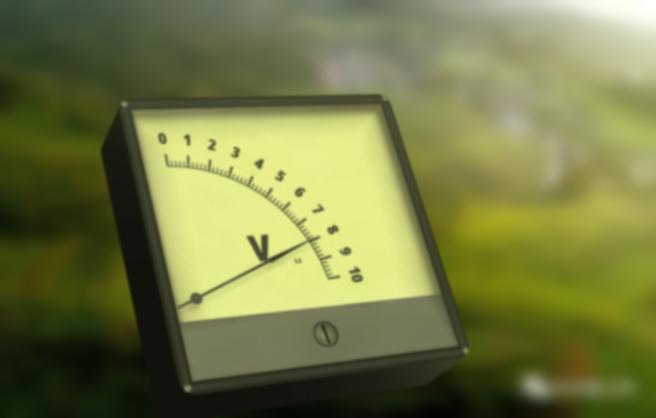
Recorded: 8 V
